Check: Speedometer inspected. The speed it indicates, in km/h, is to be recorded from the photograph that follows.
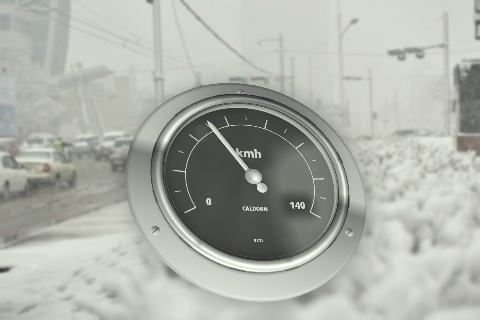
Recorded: 50 km/h
